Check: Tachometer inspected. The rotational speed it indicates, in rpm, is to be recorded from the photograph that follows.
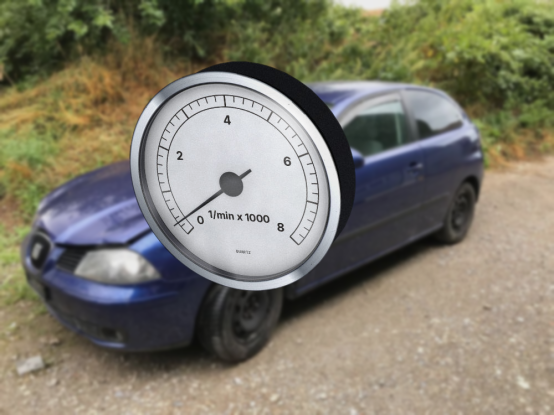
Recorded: 300 rpm
